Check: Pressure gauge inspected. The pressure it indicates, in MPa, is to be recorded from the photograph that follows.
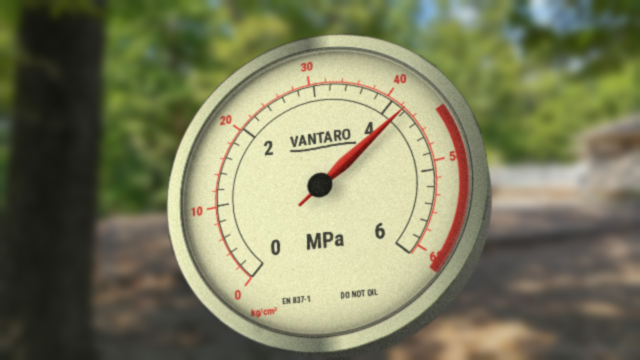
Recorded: 4.2 MPa
